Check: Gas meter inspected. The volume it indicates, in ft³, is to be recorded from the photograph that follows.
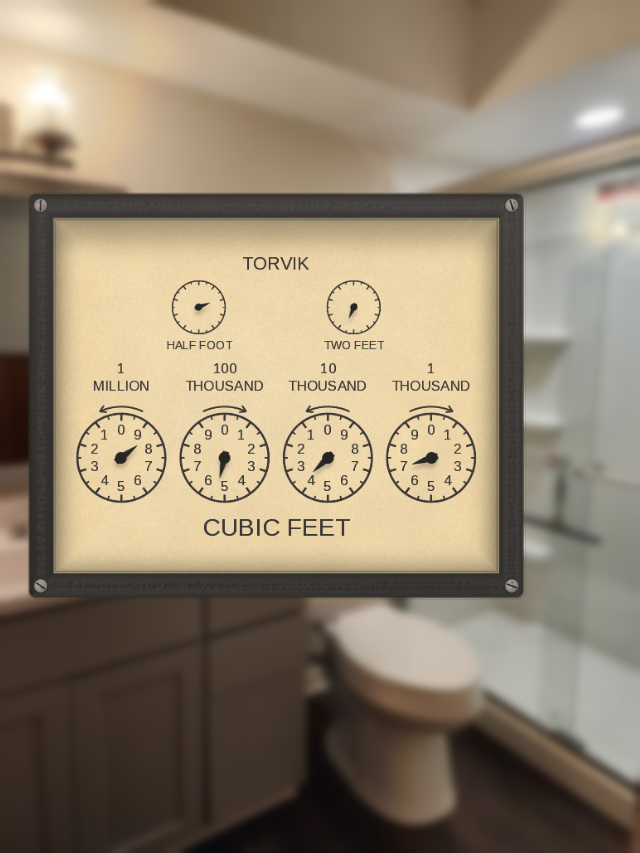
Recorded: 853700 ft³
